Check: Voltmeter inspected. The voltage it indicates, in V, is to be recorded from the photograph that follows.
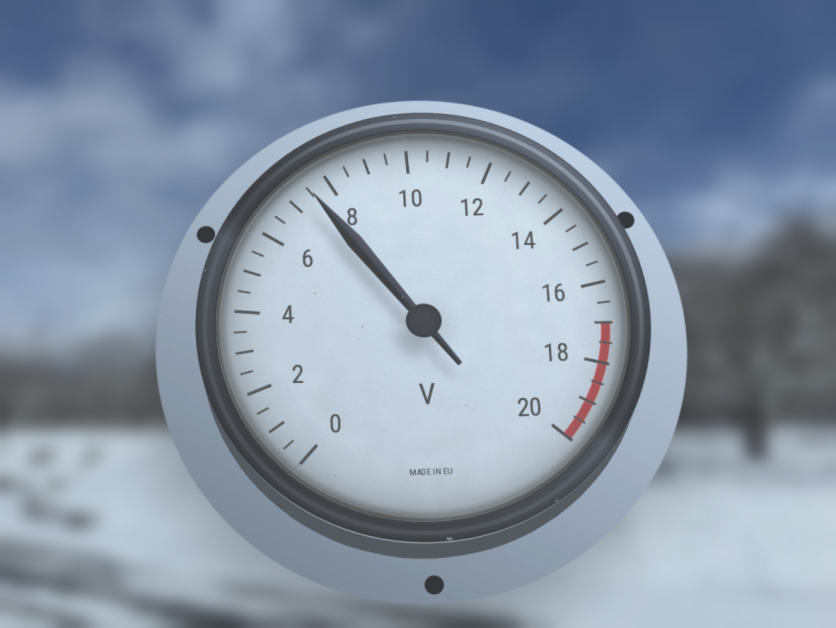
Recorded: 7.5 V
